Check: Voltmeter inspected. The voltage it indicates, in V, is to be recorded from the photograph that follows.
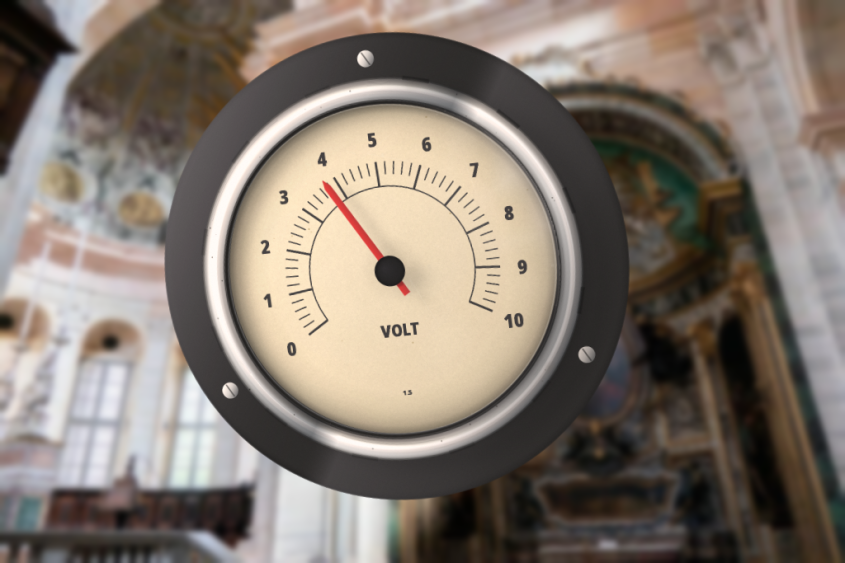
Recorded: 3.8 V
